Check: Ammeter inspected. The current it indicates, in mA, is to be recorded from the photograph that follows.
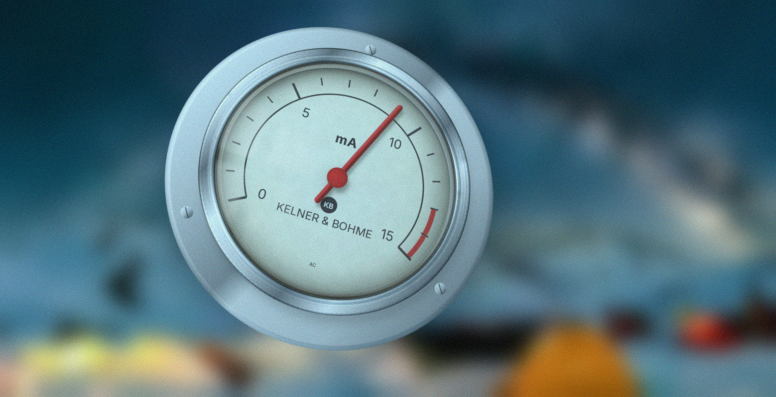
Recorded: 9 mA
